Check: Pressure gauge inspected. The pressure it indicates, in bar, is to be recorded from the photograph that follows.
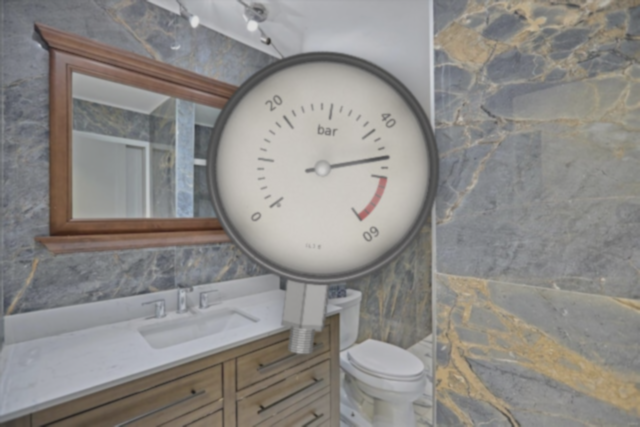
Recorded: 46 bar
